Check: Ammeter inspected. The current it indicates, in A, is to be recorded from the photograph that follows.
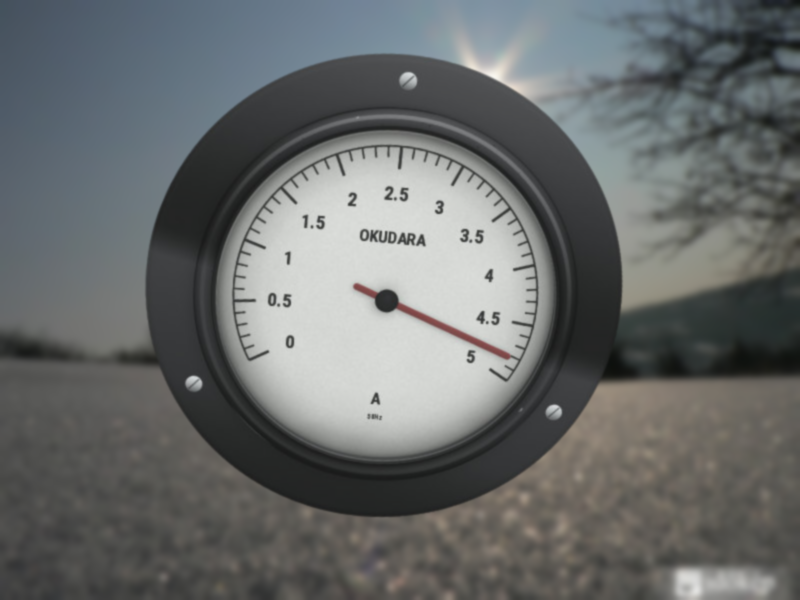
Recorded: 4.8 A
